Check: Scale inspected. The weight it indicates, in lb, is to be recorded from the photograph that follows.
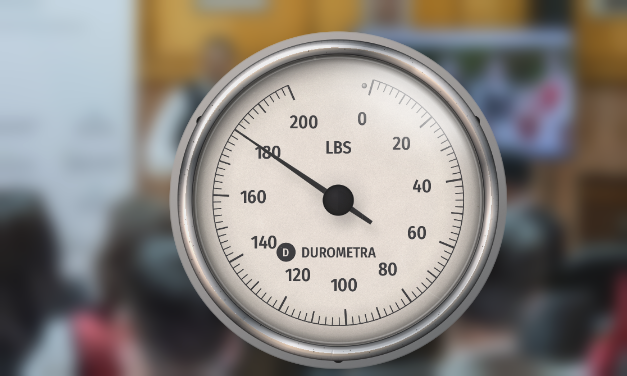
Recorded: 180 lb
